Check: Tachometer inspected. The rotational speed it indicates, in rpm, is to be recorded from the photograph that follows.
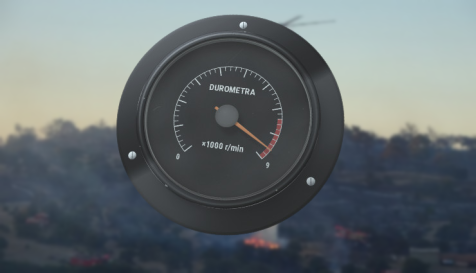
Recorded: 8600 rpm
